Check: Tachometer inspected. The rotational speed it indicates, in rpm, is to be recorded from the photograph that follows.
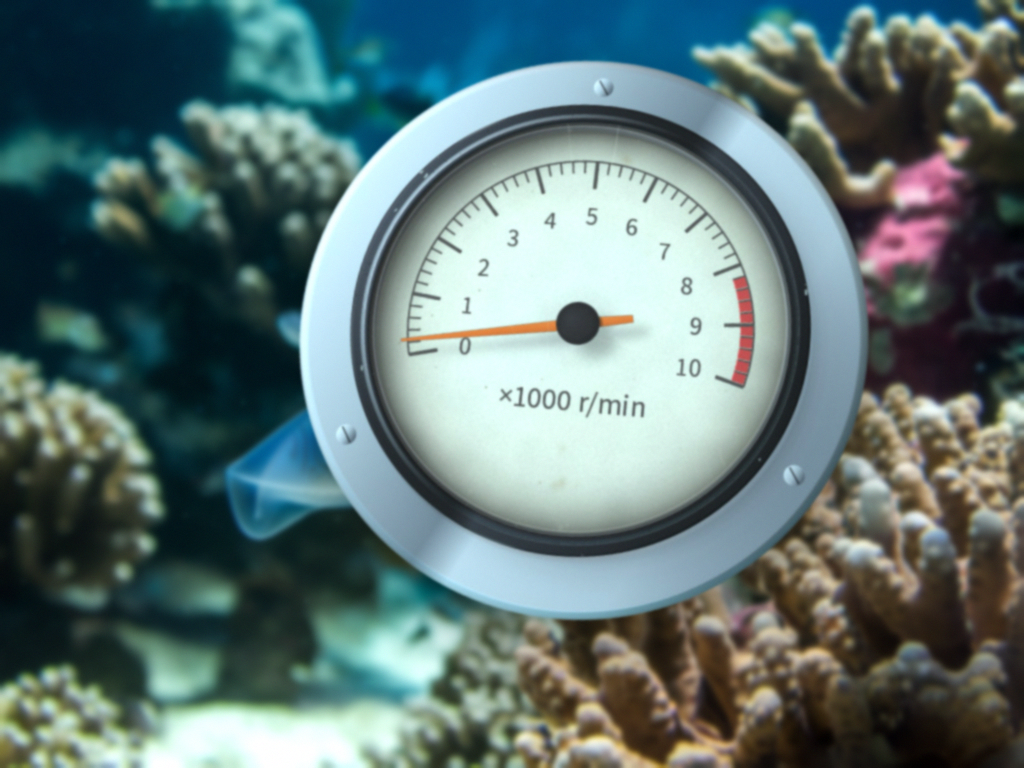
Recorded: 200 rpm
